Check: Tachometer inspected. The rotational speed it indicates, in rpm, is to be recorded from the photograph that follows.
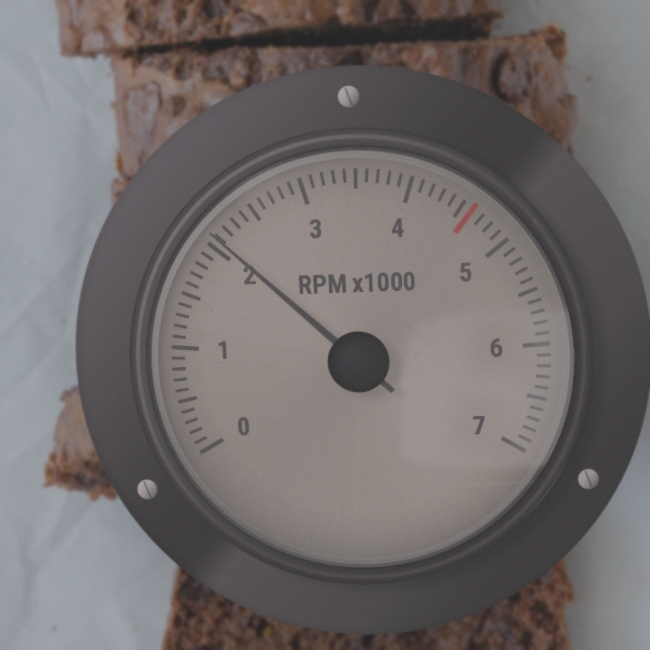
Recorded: 2100 rpm
